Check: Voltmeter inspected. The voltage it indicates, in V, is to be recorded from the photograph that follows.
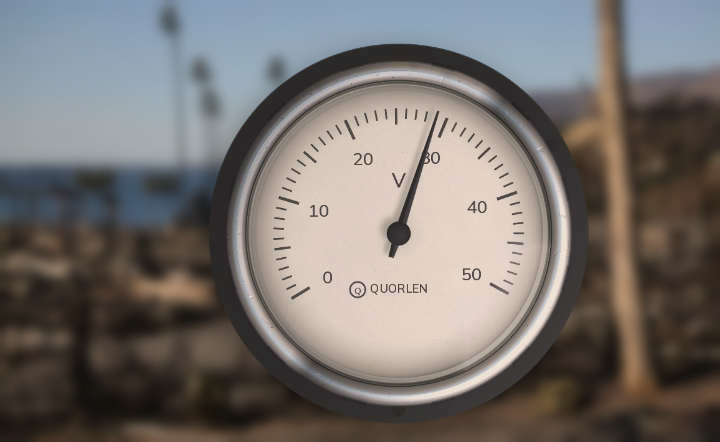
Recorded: 29 V
